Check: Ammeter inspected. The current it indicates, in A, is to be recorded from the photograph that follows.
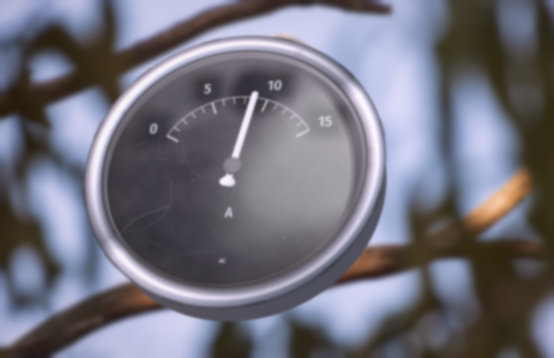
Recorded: 9 A
